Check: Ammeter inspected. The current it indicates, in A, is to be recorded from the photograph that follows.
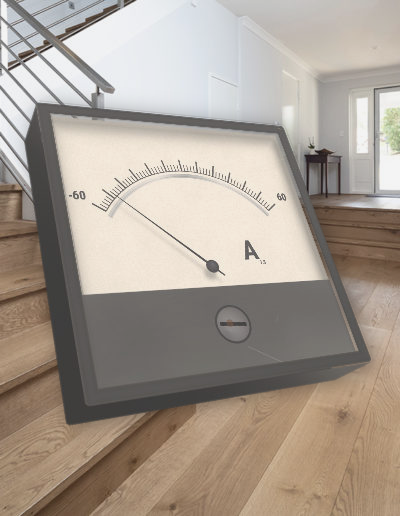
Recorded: -50 A
